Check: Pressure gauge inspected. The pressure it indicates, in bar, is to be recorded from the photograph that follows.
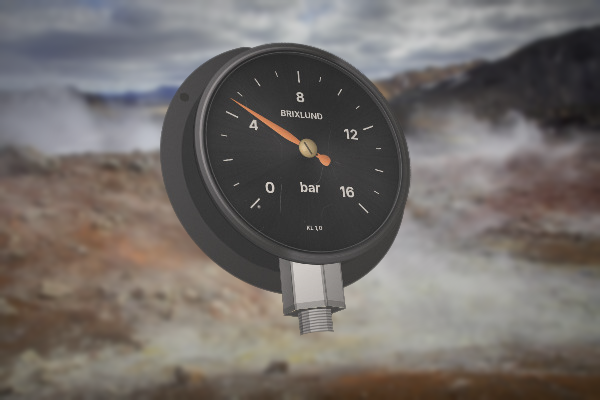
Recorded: 4.5 bar
